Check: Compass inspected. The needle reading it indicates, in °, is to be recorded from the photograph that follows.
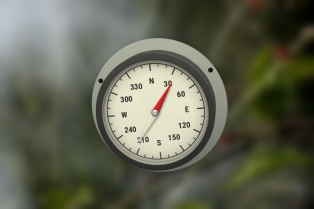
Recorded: 35 °
